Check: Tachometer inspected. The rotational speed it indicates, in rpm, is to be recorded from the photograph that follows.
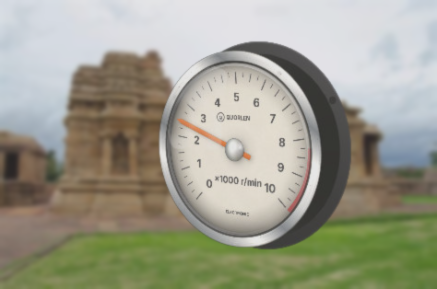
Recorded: 2500 rpm
